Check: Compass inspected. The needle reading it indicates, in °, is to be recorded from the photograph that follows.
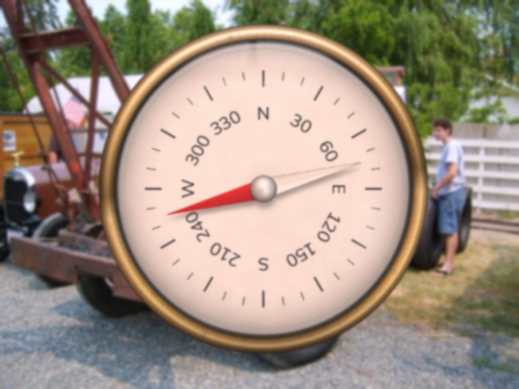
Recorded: 255 °
